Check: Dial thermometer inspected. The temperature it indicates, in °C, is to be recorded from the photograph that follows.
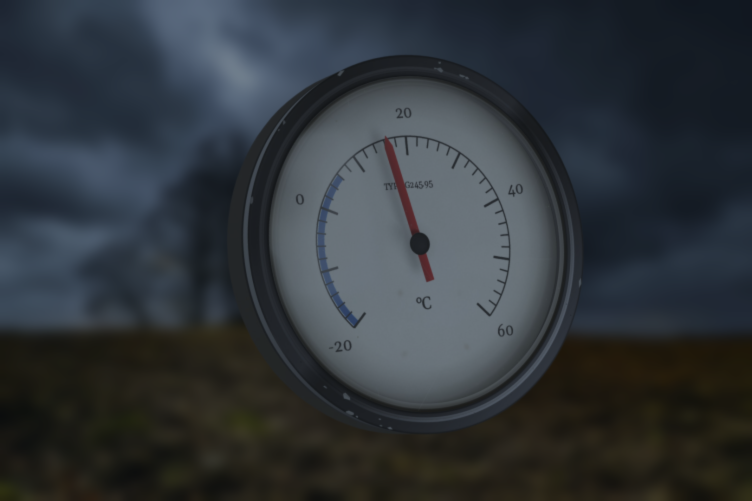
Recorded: 16 °C
